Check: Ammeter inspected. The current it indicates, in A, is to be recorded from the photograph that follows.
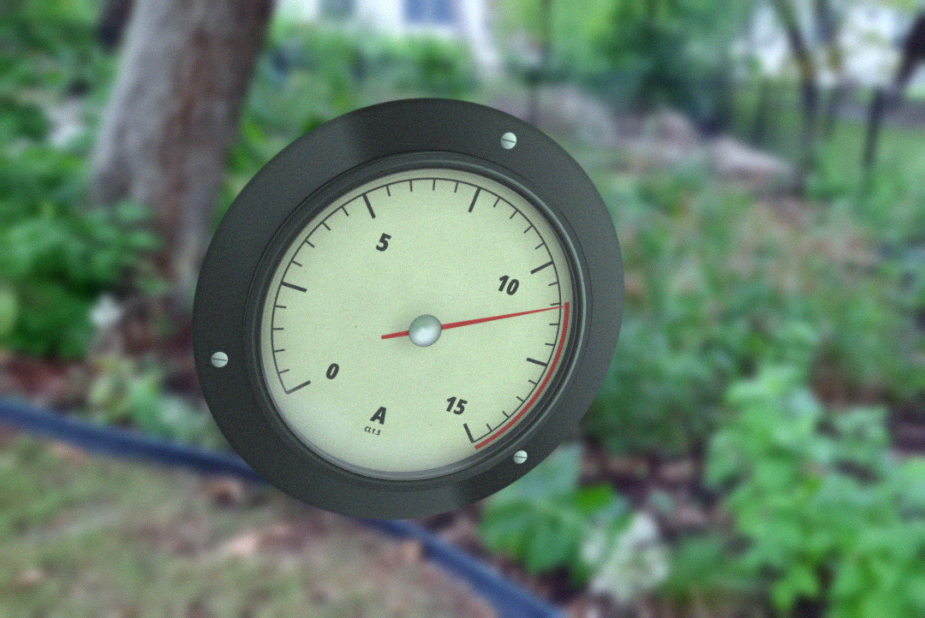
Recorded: 11 A
